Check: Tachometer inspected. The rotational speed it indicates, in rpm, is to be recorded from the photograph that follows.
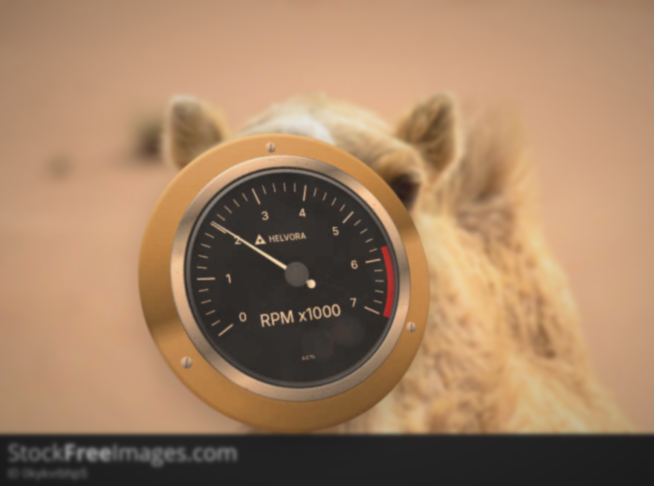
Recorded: 2000 rpm
